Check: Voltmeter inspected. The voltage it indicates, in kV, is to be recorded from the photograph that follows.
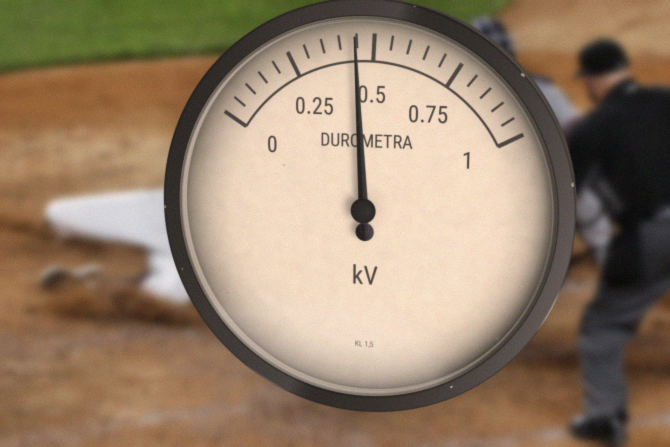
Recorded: 0.45 kV
